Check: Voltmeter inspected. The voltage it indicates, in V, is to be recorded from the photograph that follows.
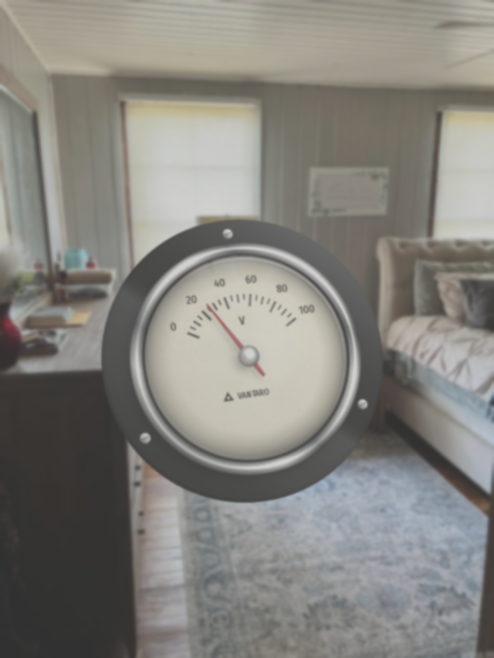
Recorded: 25 V
